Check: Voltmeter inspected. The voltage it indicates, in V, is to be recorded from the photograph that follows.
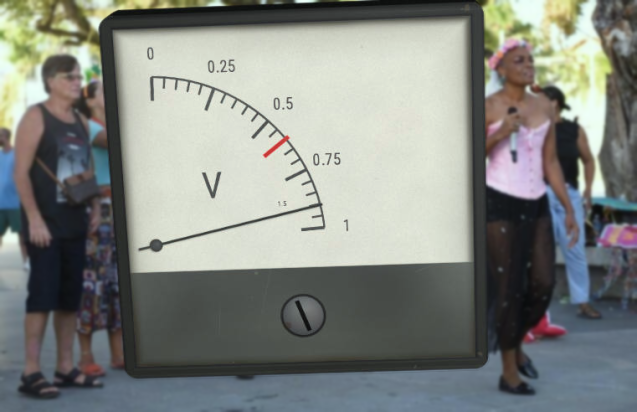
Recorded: 0.9 V
